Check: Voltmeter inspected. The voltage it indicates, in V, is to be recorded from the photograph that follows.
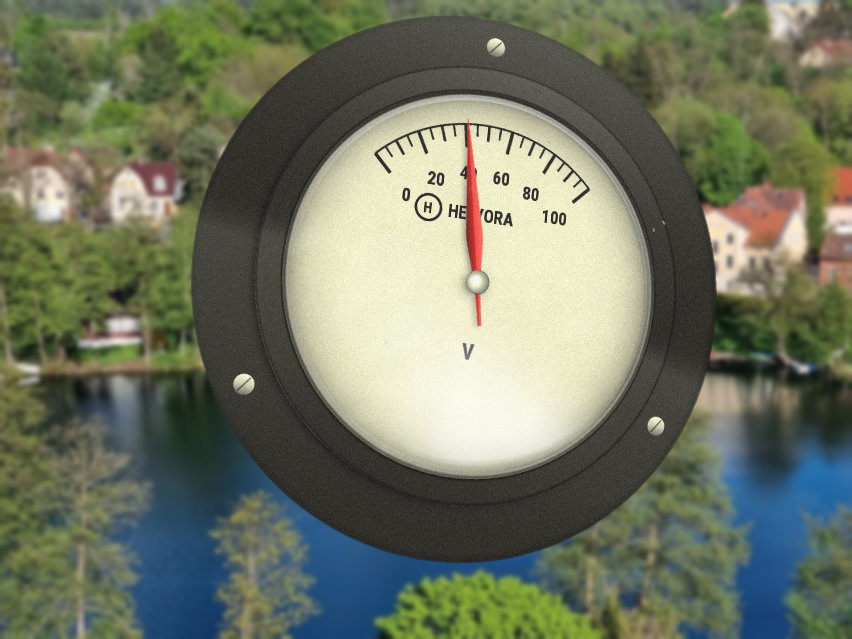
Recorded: 40 V
